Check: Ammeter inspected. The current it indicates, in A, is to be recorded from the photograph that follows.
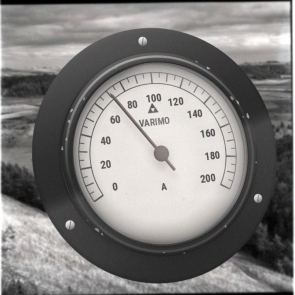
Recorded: 70 A
